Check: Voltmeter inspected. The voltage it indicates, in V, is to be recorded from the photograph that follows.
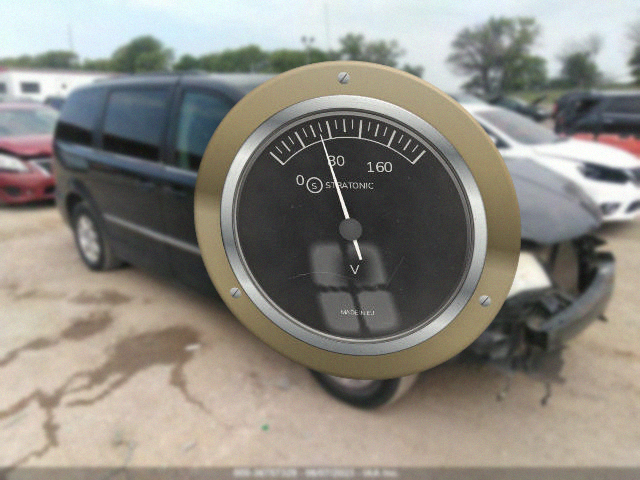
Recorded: 70 V
